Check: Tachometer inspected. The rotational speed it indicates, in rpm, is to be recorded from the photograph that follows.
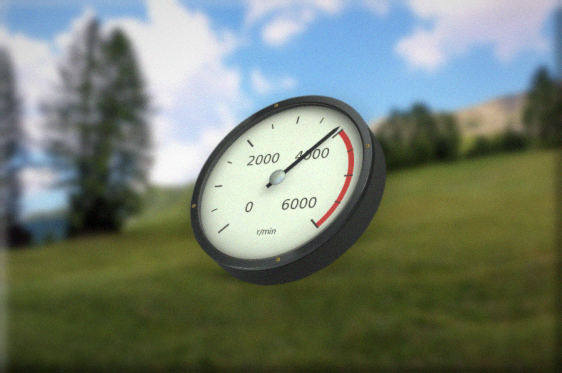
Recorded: 4000 rpm
